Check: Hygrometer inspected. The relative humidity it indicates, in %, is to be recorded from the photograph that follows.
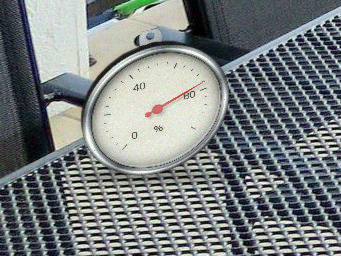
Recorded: 76 %
